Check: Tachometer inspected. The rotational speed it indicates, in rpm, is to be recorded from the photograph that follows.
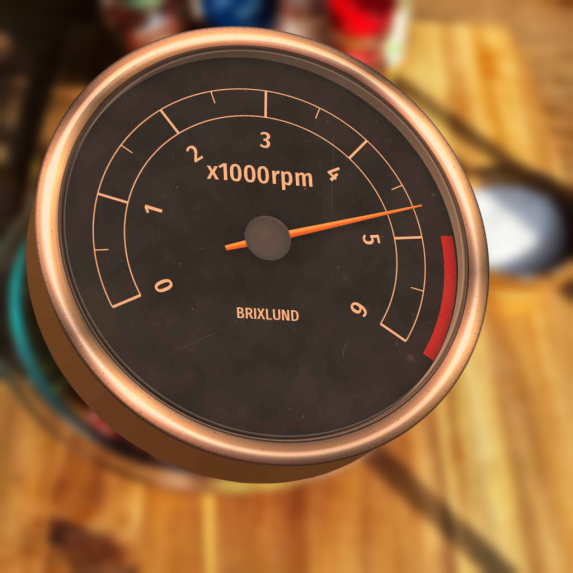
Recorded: 4750 rpm
